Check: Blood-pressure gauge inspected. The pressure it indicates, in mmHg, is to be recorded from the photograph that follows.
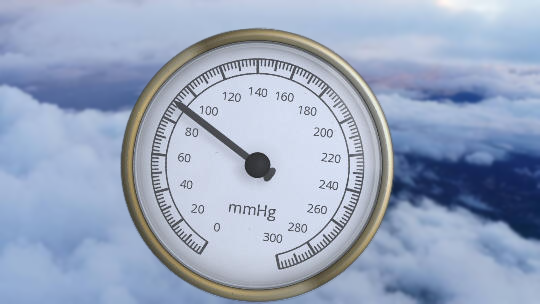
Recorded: 90 mmHg
